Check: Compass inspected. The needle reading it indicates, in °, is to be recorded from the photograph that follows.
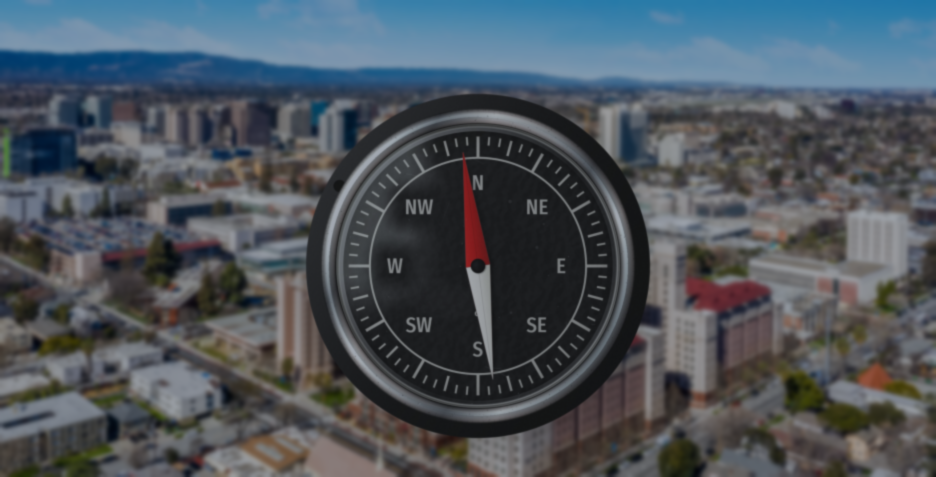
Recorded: 352.5 °
